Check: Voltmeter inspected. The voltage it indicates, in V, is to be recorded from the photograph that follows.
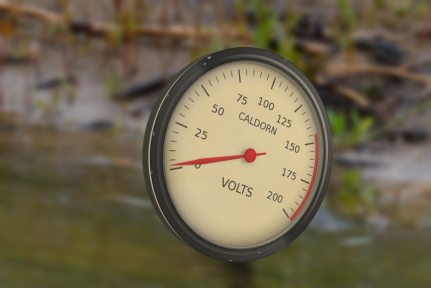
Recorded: 2.5 V
